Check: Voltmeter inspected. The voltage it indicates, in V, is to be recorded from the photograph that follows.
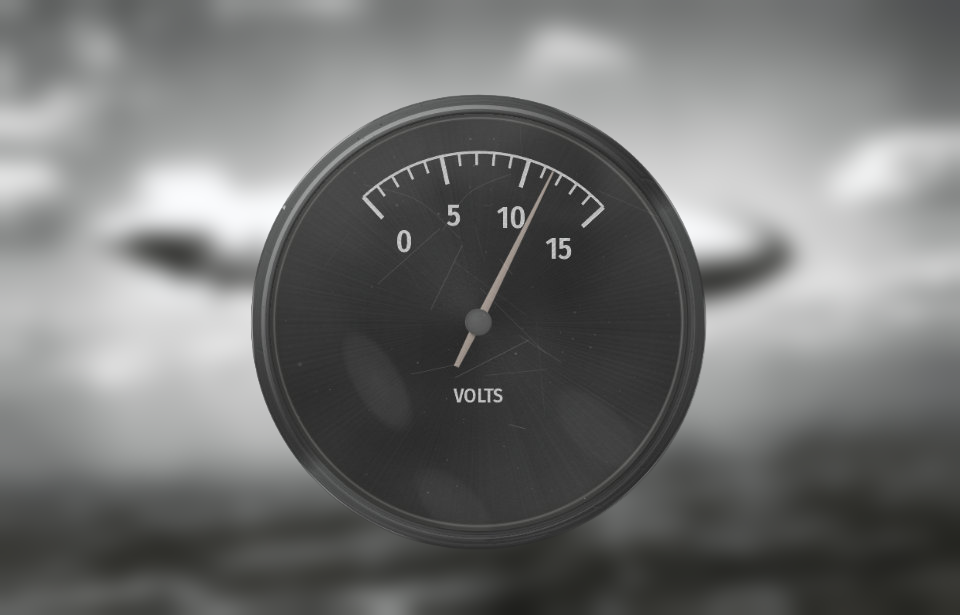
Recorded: 11.5 V
